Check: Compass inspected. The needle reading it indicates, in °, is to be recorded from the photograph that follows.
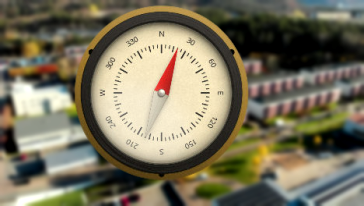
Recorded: 20 °
